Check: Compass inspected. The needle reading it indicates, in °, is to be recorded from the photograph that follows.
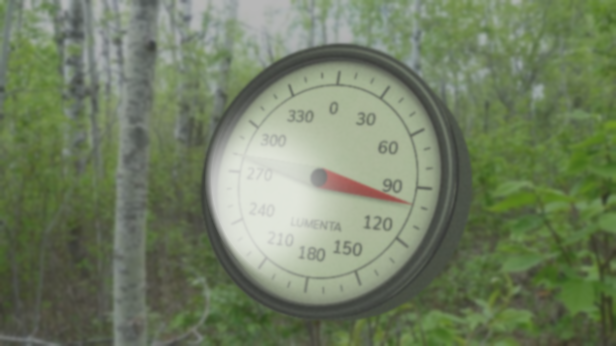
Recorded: 100 °
